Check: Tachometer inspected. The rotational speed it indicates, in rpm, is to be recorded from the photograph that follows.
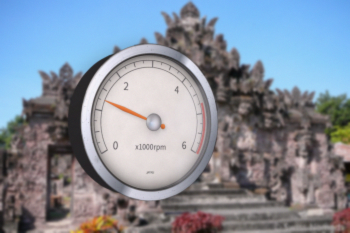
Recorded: 1250 rpm
